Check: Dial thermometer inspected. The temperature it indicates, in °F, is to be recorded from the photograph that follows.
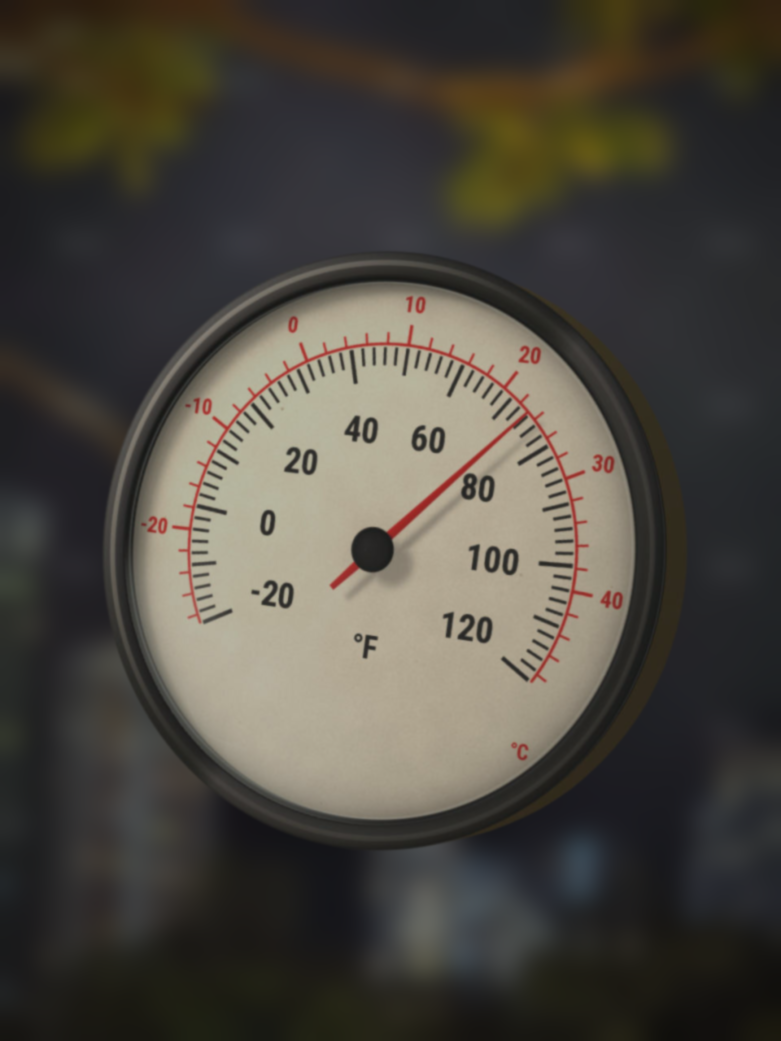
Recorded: 74 °F
